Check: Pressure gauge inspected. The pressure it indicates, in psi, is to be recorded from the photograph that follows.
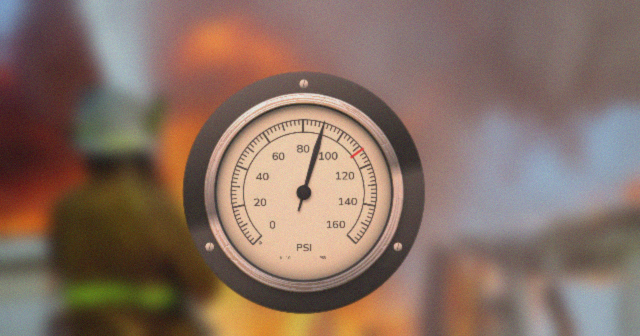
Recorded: 90 psi
